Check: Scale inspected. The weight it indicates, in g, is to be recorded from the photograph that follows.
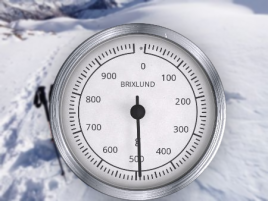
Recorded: 490 g
